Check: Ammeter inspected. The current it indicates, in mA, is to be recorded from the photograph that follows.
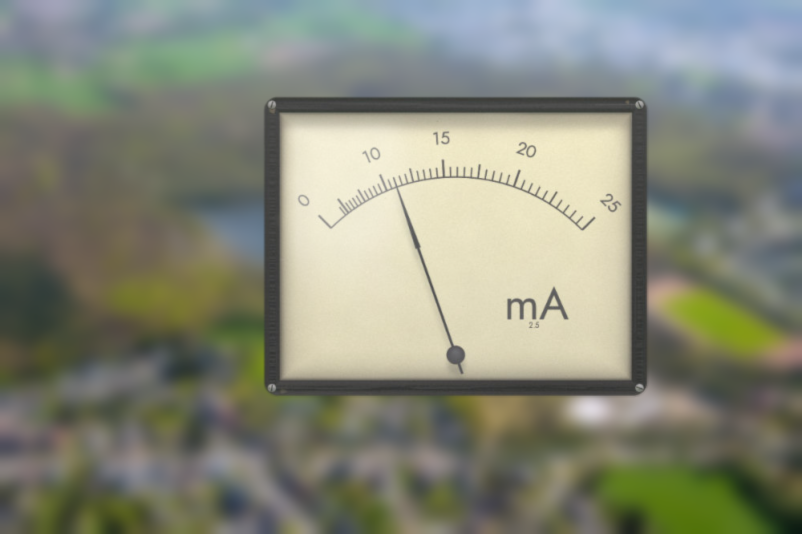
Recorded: 11 mA
